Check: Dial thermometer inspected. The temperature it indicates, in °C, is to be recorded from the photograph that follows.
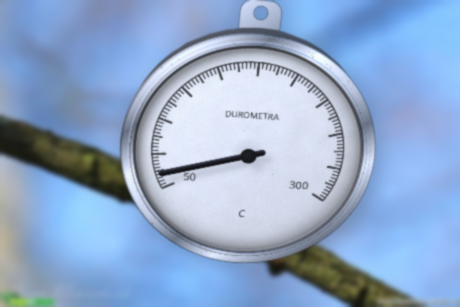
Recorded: 62.5 °C
